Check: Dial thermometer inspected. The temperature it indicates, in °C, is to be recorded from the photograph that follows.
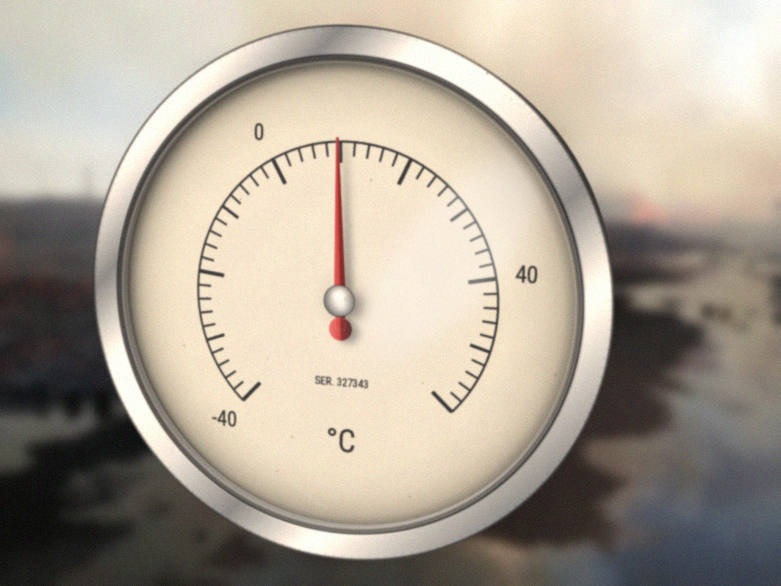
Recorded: 10 °C
